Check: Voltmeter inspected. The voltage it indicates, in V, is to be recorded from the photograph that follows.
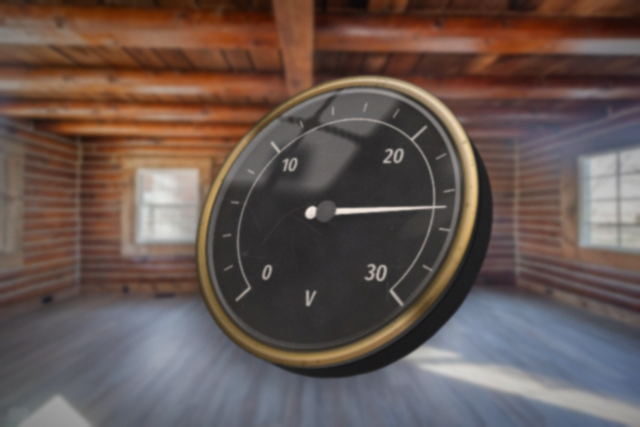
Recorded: 25 V
